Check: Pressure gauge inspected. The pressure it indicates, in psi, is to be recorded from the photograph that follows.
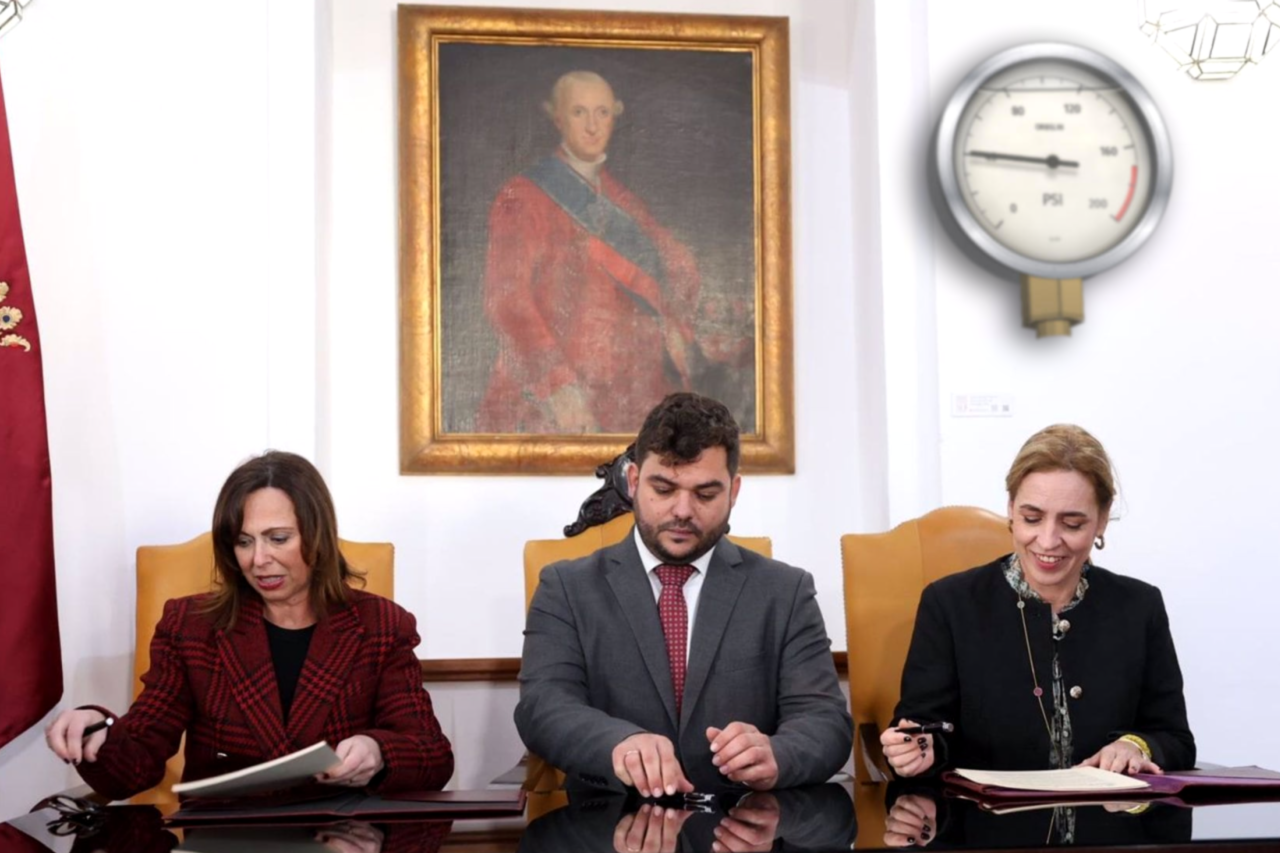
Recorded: 40 psi
